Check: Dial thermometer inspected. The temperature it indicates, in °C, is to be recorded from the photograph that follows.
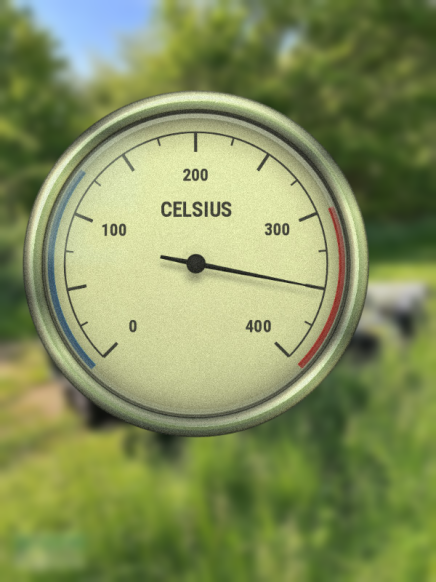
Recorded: 350 °C
